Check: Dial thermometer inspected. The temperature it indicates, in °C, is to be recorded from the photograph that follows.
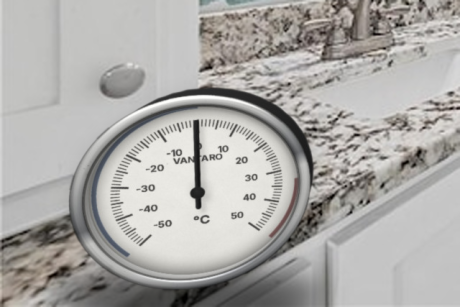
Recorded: 0 °C
